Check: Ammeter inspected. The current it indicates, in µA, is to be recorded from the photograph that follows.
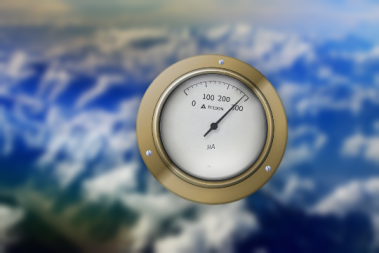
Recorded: 280 µA
